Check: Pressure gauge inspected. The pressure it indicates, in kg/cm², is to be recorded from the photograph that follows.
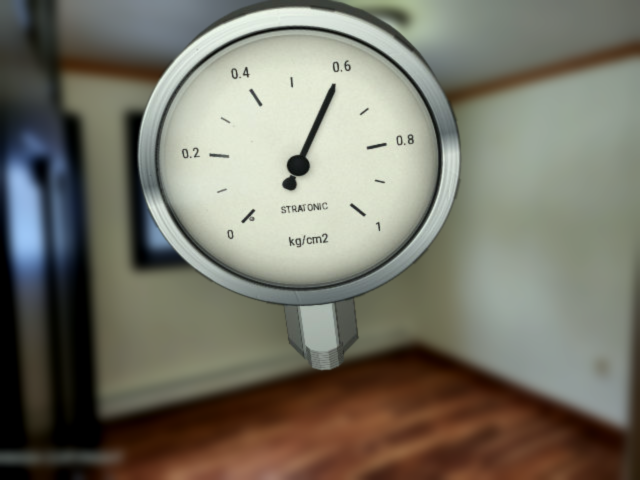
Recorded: 0.6 kg/cm²
